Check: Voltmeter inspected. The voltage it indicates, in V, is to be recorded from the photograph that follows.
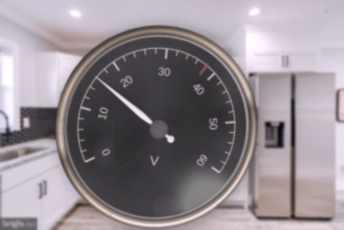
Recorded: 16 V
